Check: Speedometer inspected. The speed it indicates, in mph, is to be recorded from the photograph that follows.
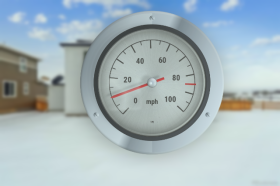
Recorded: 10 mph
